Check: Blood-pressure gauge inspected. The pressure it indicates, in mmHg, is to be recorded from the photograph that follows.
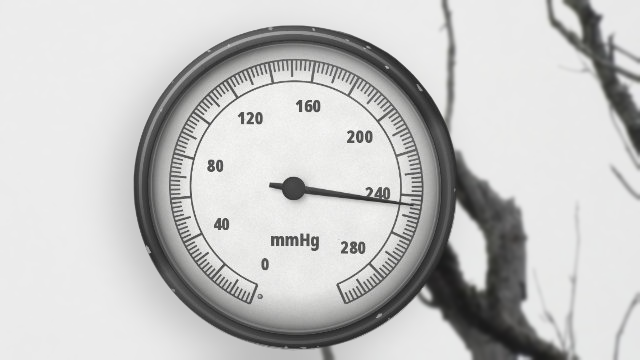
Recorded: 244 mmHg
